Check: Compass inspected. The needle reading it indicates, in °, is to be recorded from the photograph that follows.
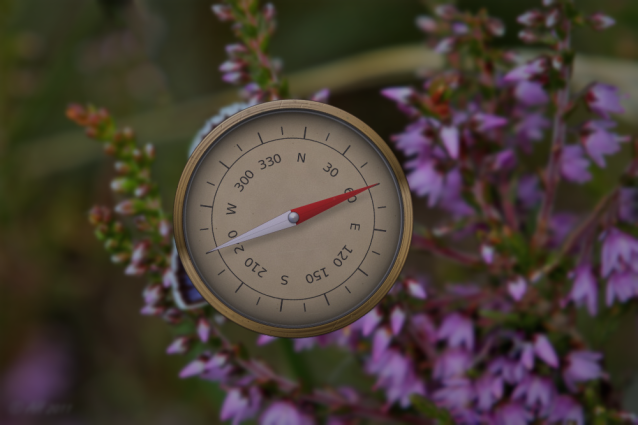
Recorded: 60 °
